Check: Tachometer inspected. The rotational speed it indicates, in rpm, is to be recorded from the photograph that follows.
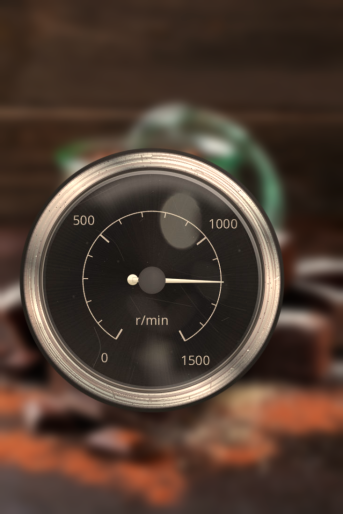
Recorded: 1200 rpm
